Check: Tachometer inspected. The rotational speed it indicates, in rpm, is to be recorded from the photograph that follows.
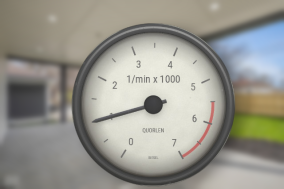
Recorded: 1000 rpm
